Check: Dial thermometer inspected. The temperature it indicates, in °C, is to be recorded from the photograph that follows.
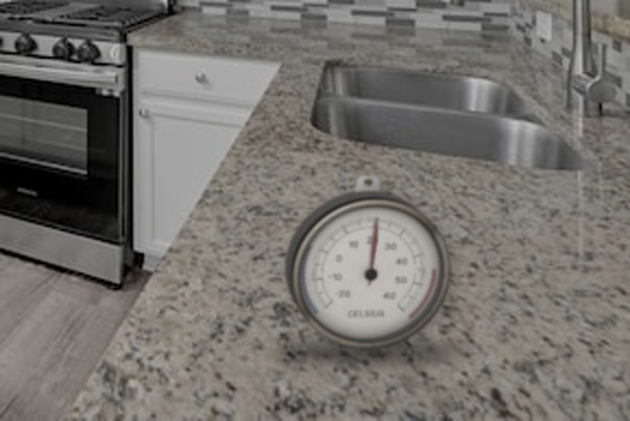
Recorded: 20 °C
